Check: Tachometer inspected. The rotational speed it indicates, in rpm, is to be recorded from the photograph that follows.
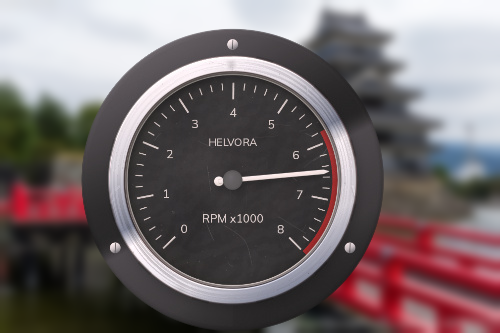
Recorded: 6500 rpm
